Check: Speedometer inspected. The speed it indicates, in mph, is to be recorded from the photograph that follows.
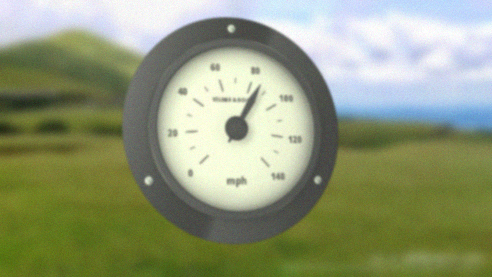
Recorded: 85 mph
